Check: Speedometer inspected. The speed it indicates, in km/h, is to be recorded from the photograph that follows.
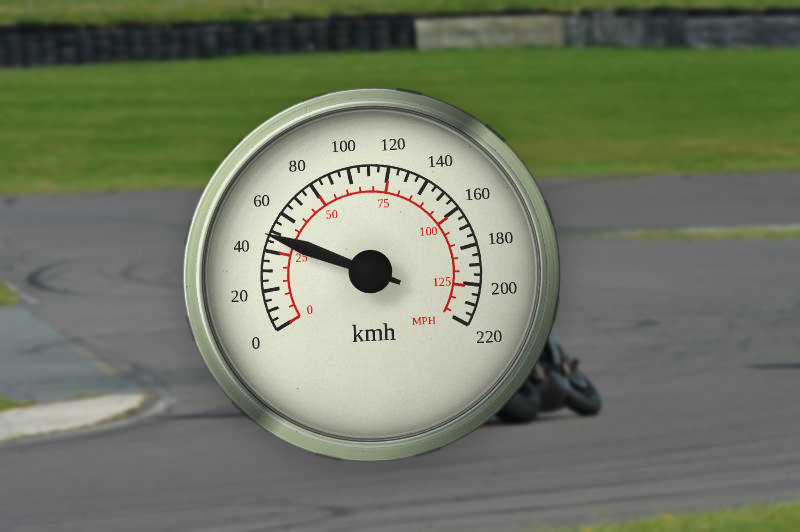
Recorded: 47.5 km/h
